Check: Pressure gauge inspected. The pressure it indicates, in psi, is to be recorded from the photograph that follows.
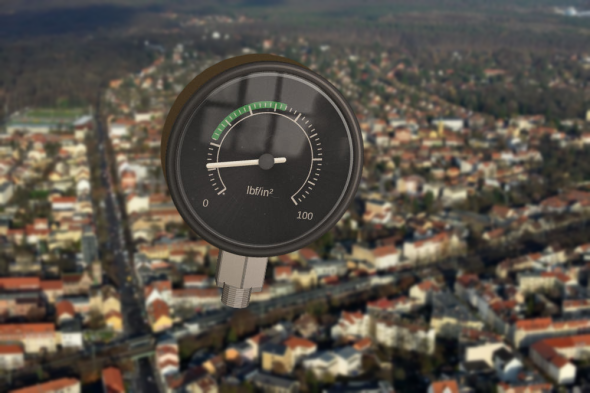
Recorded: 12 psi
